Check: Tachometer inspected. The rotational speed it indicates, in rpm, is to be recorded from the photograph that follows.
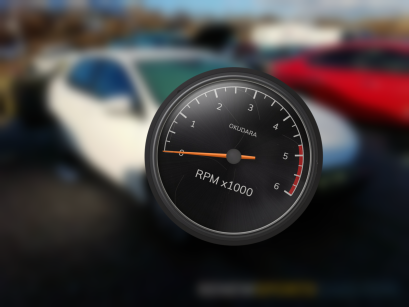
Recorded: 0 rpm
